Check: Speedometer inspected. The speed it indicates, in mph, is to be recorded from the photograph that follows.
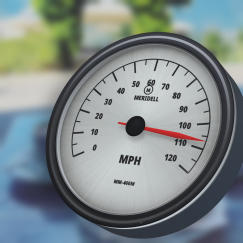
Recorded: 107.5 mph
